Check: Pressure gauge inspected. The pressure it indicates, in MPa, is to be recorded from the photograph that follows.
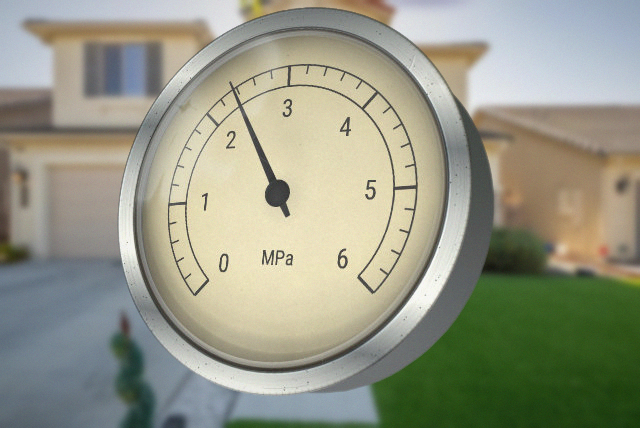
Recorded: 2.4 MPa
